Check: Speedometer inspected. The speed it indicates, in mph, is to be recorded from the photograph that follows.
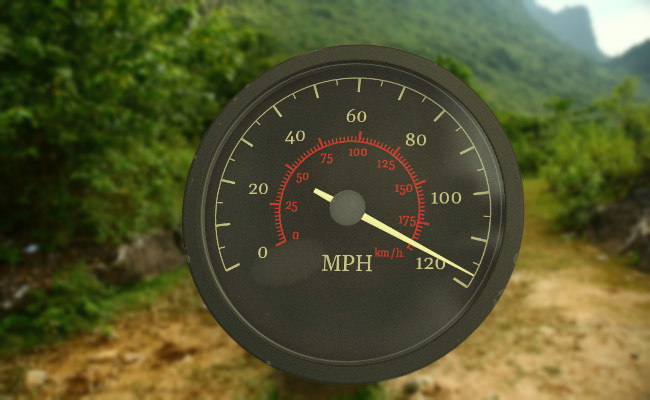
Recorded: 117.5 mph
